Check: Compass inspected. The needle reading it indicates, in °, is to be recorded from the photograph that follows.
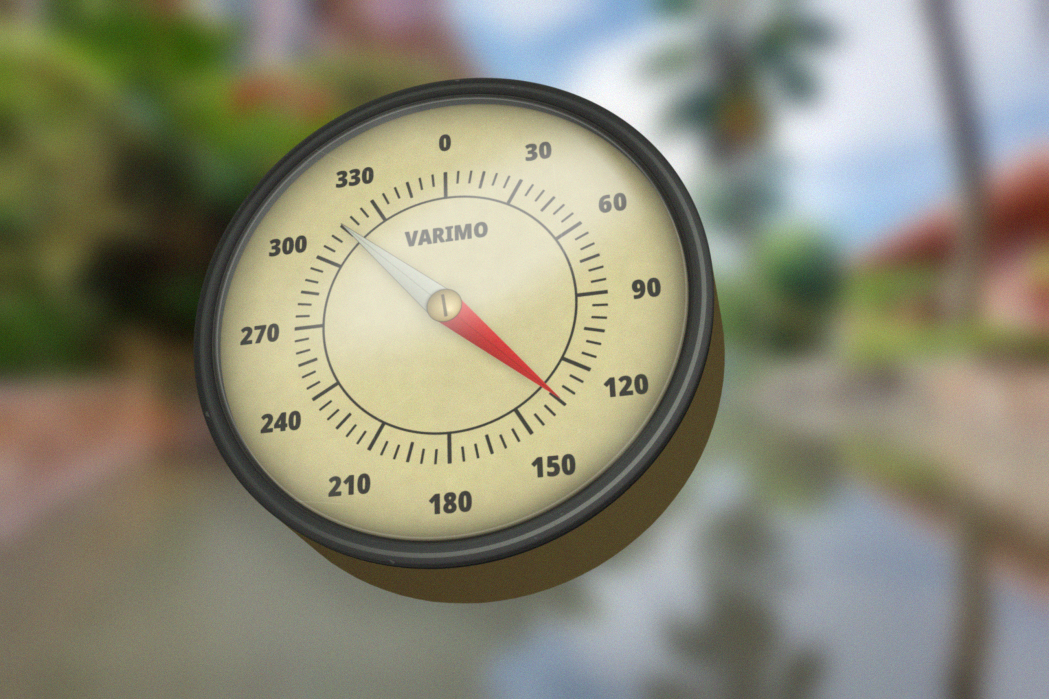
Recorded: 135 °
